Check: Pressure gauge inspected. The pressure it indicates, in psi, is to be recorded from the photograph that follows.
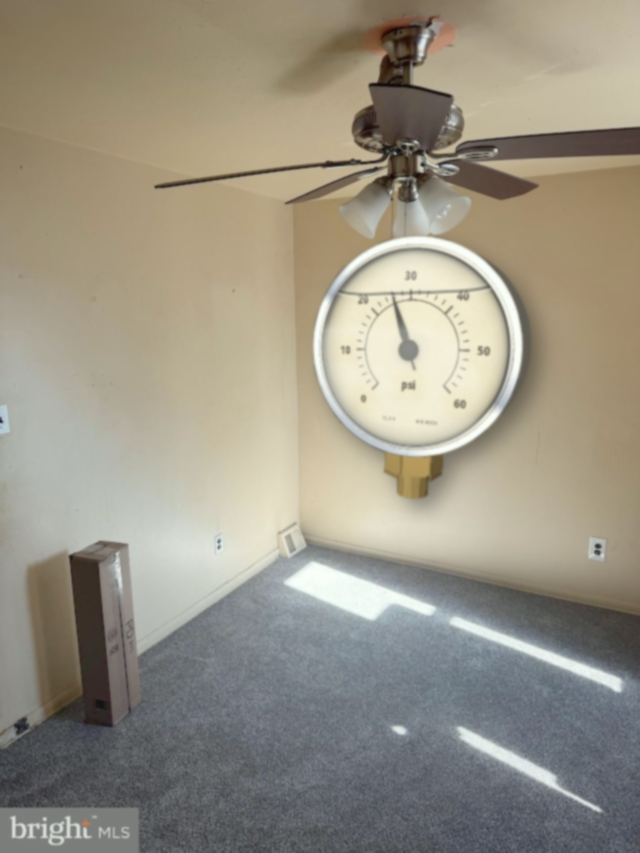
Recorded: 26 psi
